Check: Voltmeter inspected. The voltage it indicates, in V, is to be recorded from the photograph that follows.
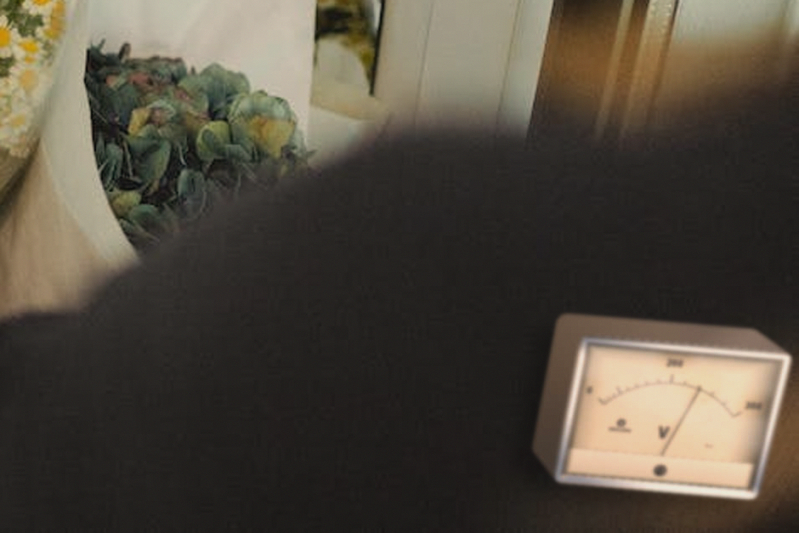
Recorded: 240 V
